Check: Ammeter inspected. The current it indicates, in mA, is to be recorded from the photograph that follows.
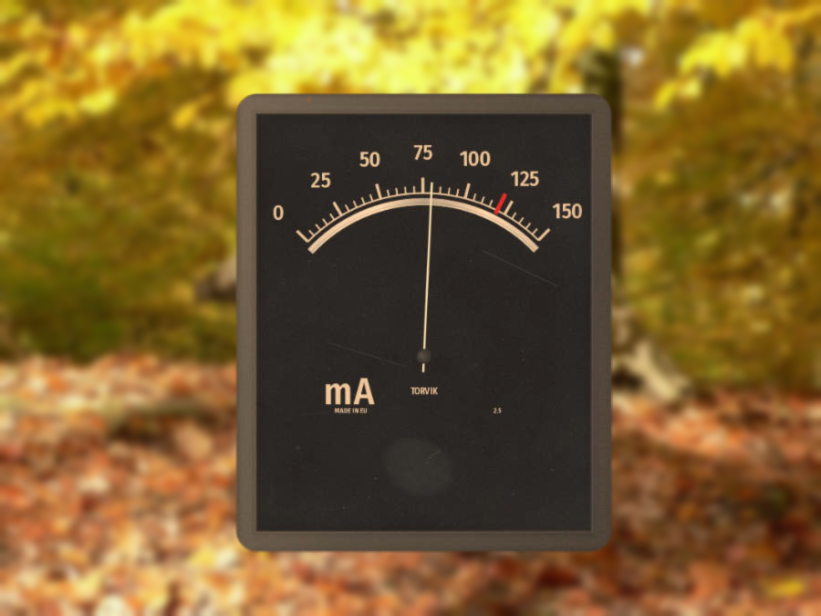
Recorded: 80 mA
